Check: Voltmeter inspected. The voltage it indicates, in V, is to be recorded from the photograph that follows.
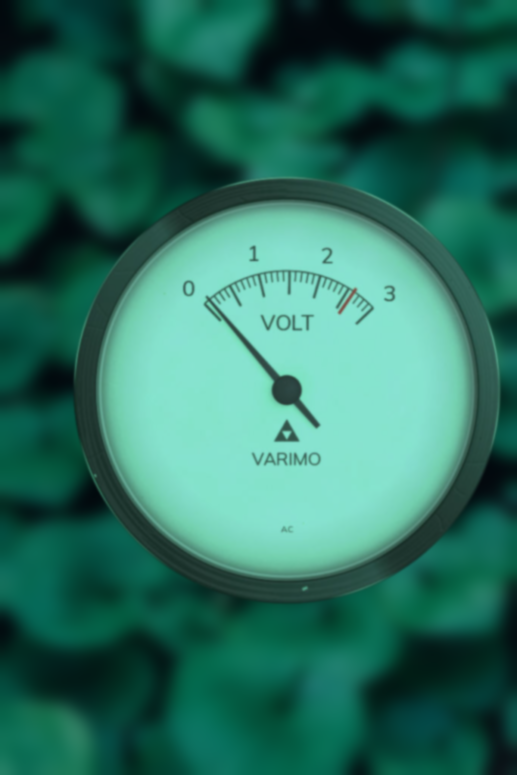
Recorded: 0.1 V
